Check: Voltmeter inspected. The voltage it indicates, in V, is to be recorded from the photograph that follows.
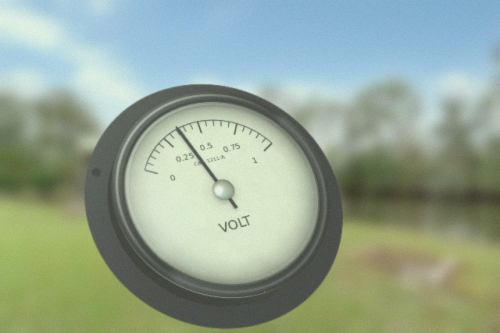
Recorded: 0.35 V
